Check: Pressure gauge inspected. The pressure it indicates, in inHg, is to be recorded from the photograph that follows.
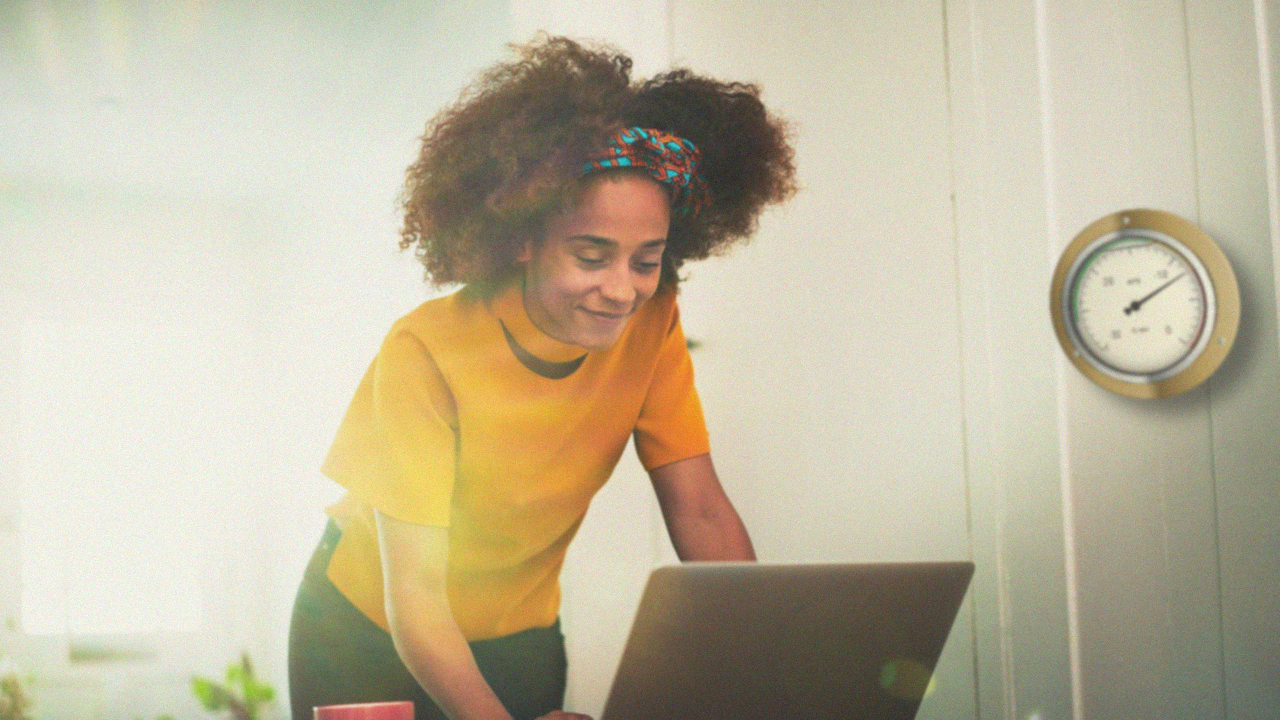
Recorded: -8 inHg
